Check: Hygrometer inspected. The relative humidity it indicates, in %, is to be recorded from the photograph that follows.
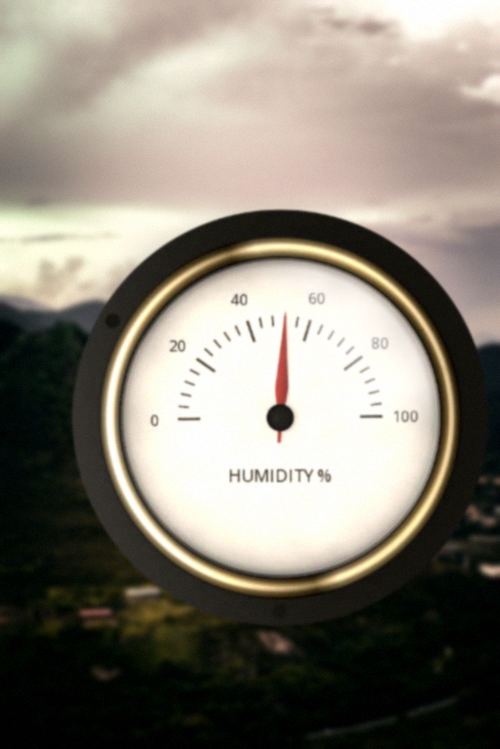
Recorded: 52 %
